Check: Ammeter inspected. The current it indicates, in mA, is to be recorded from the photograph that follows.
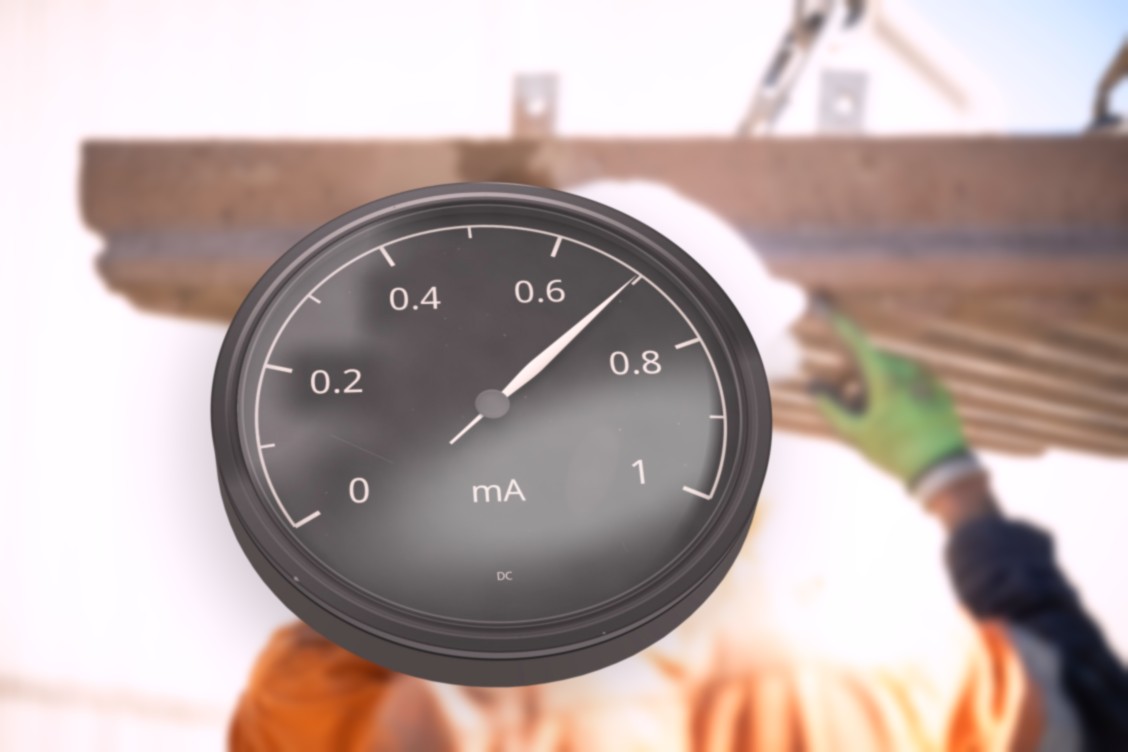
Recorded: 0.7 mA
